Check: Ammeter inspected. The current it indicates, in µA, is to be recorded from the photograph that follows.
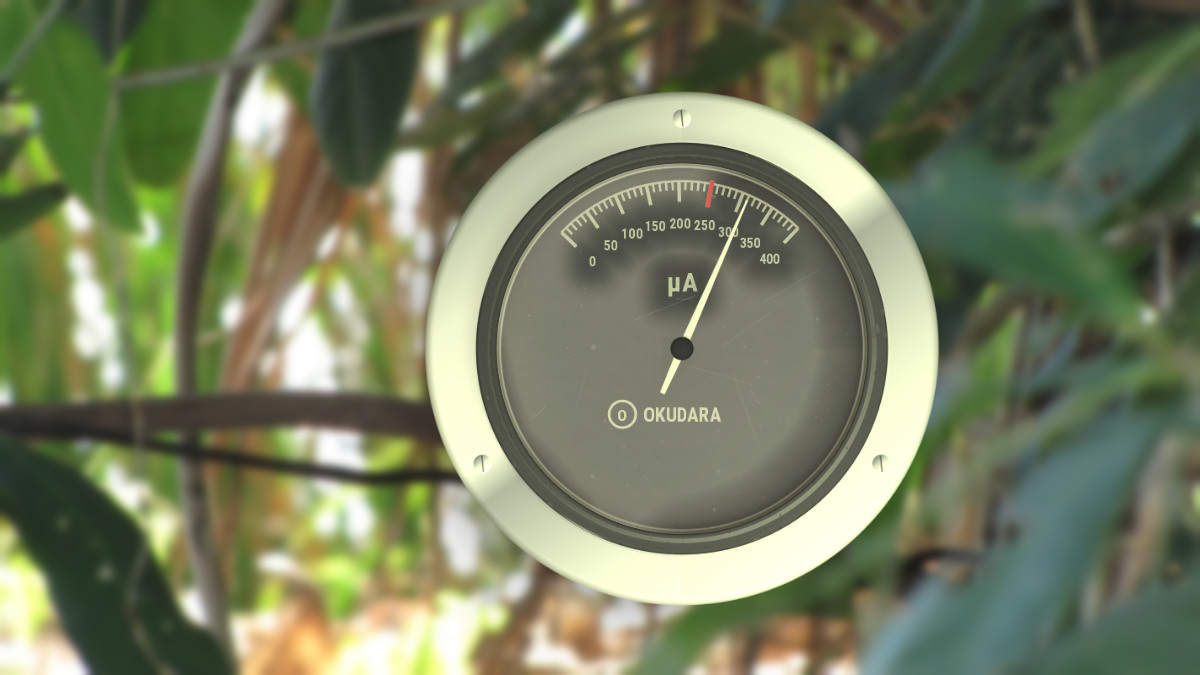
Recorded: 310 µA
